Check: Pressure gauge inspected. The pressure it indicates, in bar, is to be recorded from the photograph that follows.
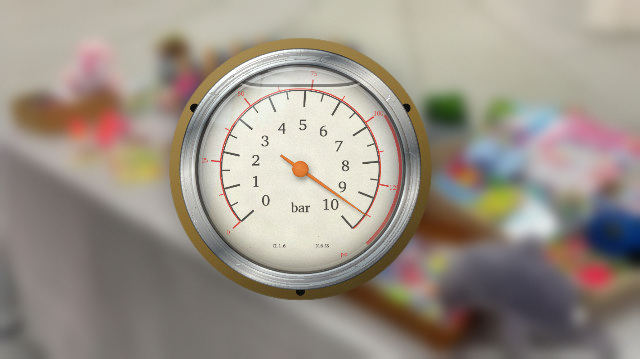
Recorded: 9.5 bar
